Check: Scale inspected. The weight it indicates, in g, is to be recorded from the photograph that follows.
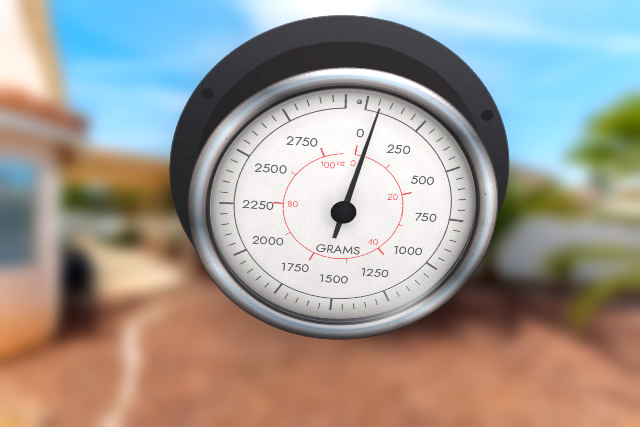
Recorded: 50 g
